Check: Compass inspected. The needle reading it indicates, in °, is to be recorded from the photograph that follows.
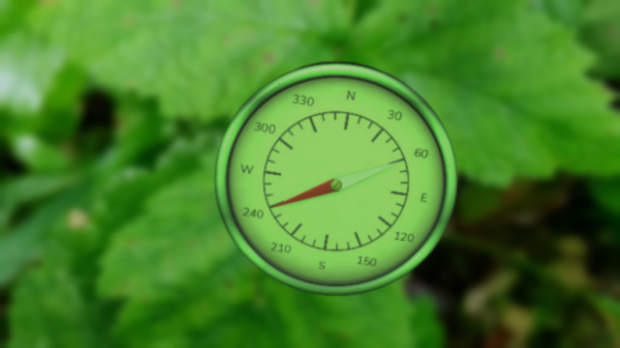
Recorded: 240 °
